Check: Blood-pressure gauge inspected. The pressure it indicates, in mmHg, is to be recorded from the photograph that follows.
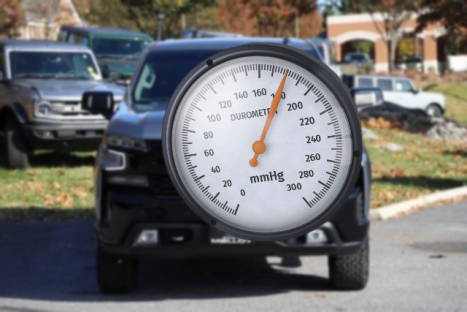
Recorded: 180 mmHg
